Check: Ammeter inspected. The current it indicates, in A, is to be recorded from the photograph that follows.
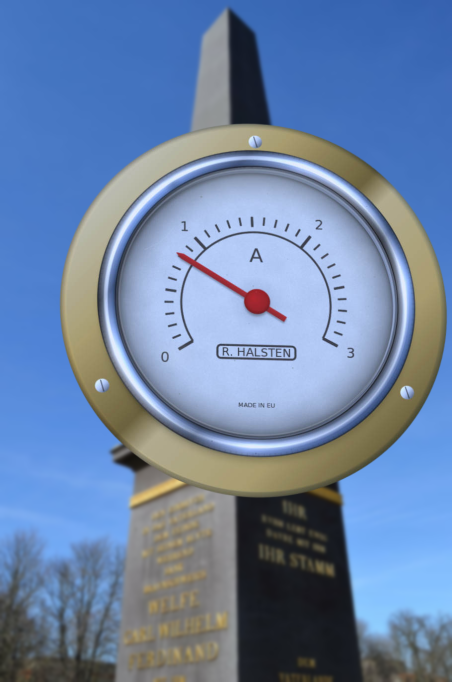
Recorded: 0.8 A
